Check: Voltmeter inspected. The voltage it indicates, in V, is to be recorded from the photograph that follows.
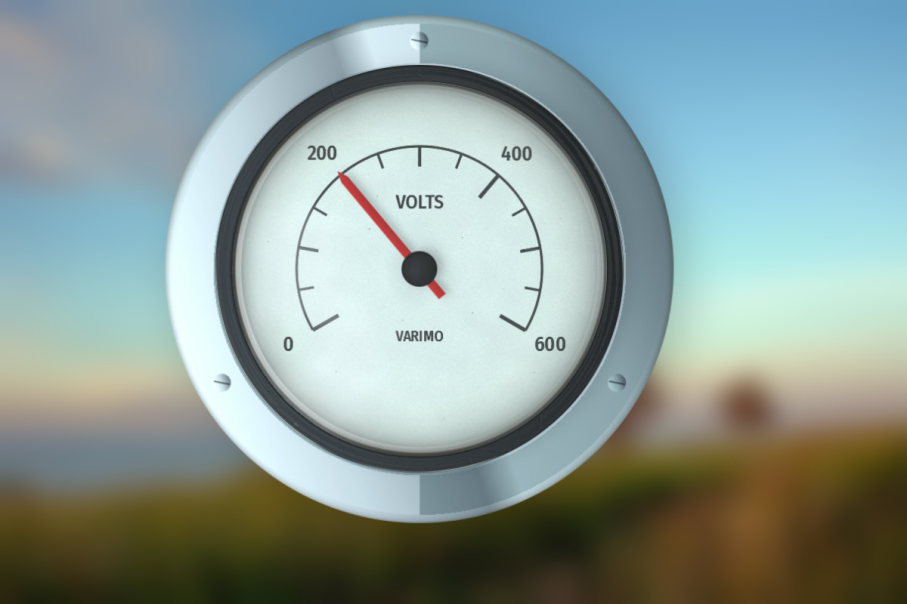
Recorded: 200 V
